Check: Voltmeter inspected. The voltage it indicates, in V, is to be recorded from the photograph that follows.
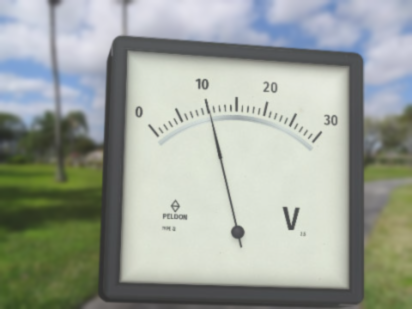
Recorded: 10 V
